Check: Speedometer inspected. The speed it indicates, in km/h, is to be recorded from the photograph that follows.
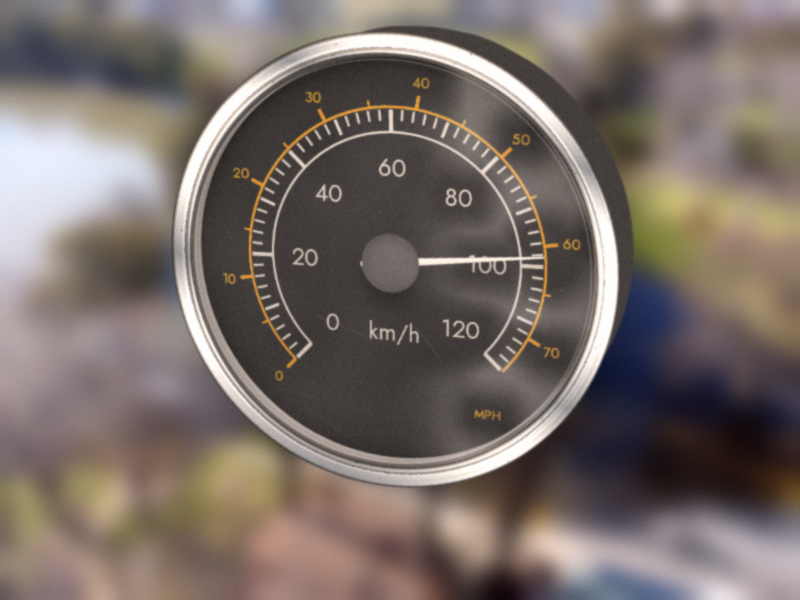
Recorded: 98 km/h
